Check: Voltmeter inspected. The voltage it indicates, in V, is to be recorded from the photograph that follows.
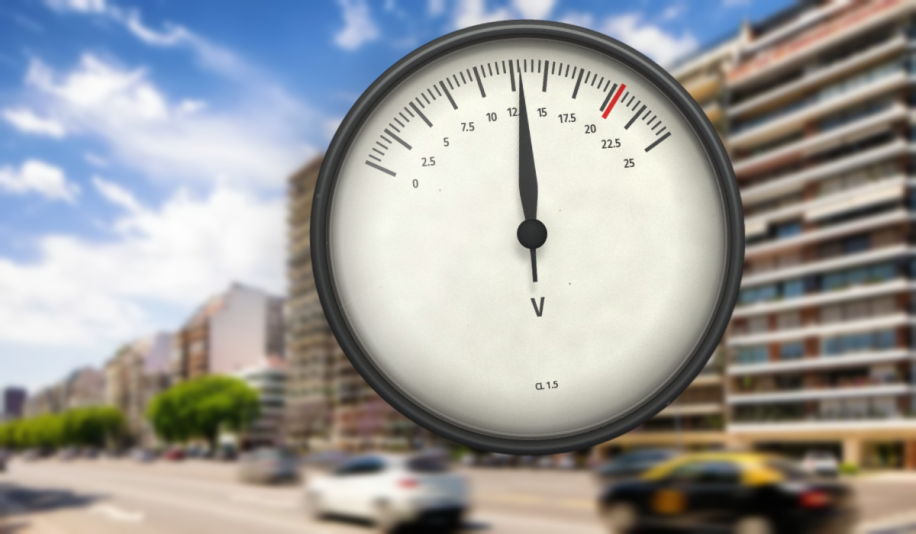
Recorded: 13 V
